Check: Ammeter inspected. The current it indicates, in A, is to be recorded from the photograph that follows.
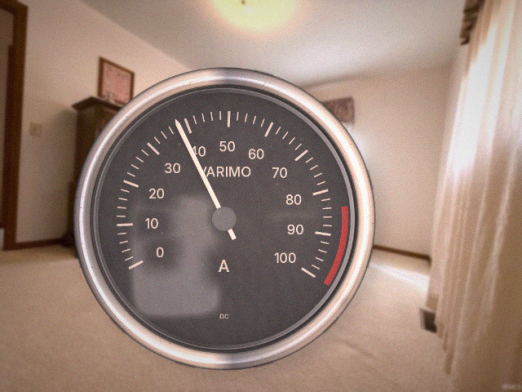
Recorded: 38 A
